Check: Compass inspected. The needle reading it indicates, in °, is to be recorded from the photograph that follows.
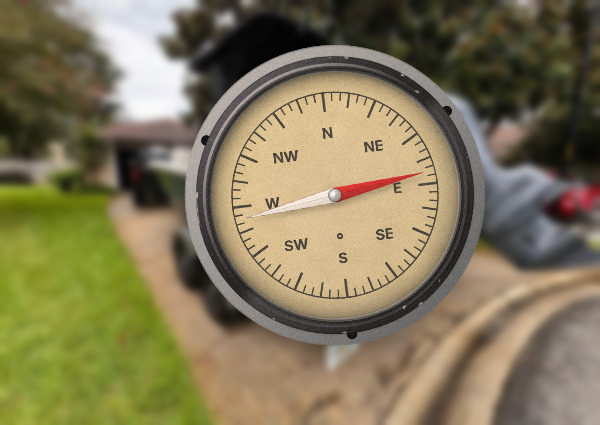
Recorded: 82.5 °
